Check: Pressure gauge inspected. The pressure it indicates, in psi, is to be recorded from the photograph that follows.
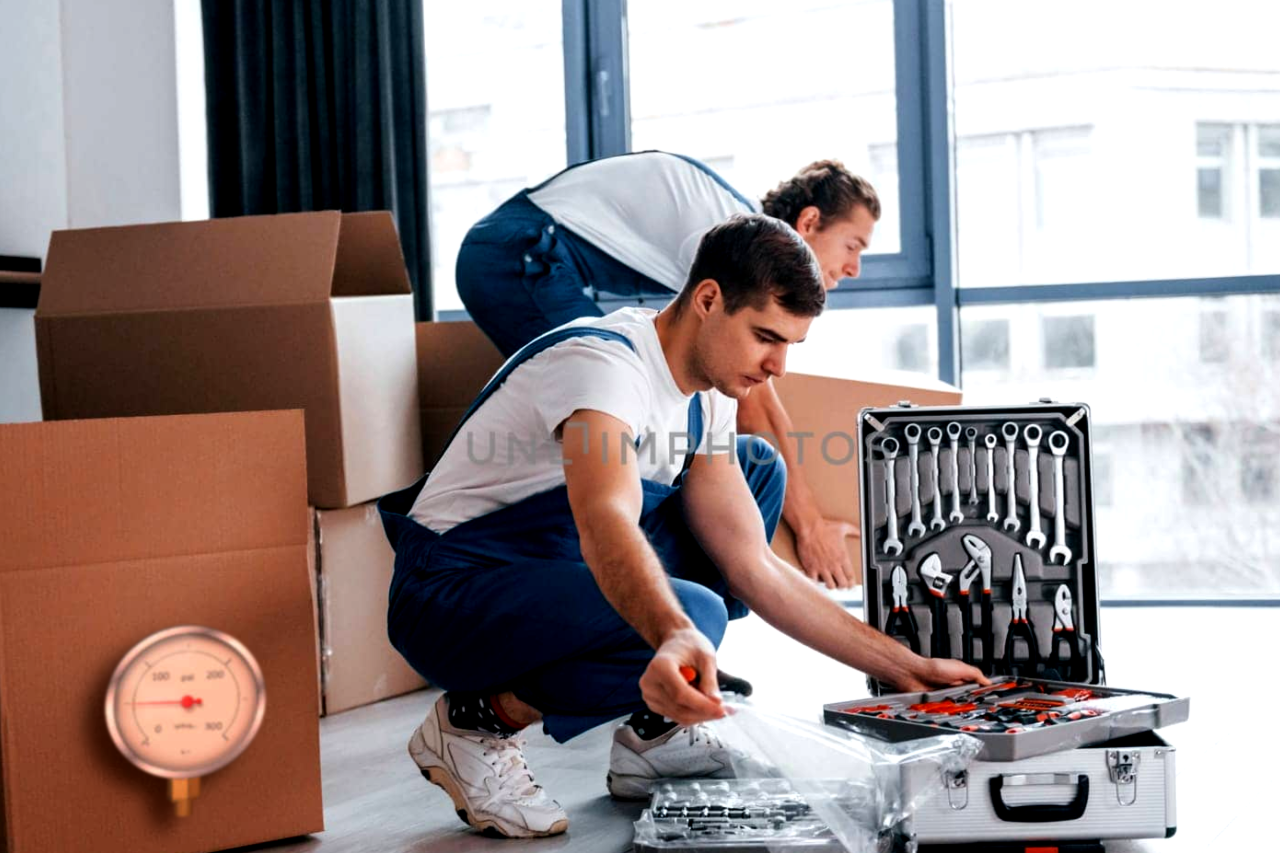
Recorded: 50 psi
